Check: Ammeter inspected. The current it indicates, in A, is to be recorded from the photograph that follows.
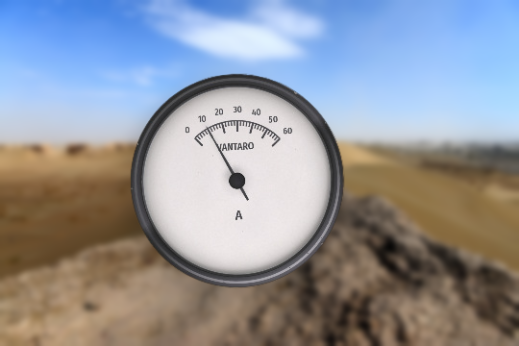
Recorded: 10 A
